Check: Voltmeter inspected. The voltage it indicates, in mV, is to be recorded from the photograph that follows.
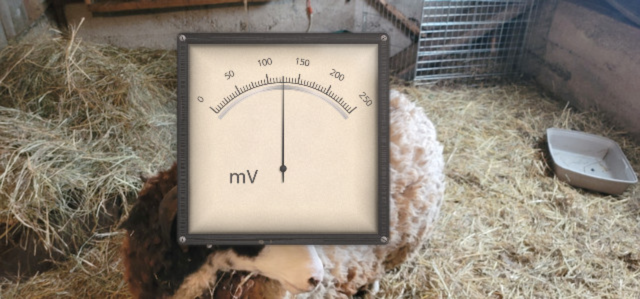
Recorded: 125 mV
